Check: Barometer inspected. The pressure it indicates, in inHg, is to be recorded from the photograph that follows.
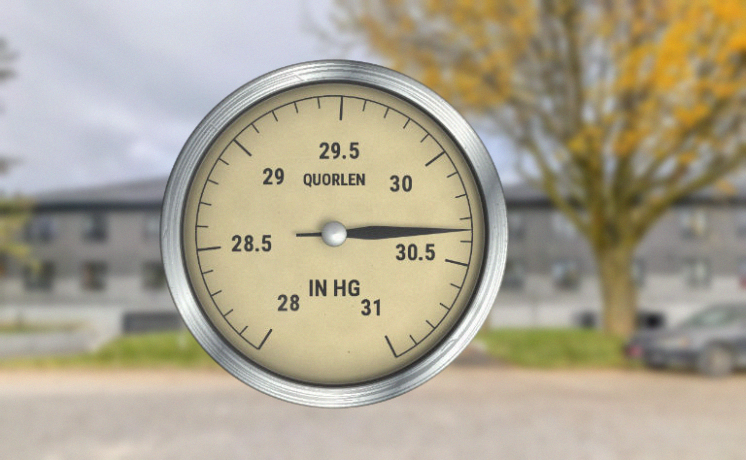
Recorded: 30.35 inHg
